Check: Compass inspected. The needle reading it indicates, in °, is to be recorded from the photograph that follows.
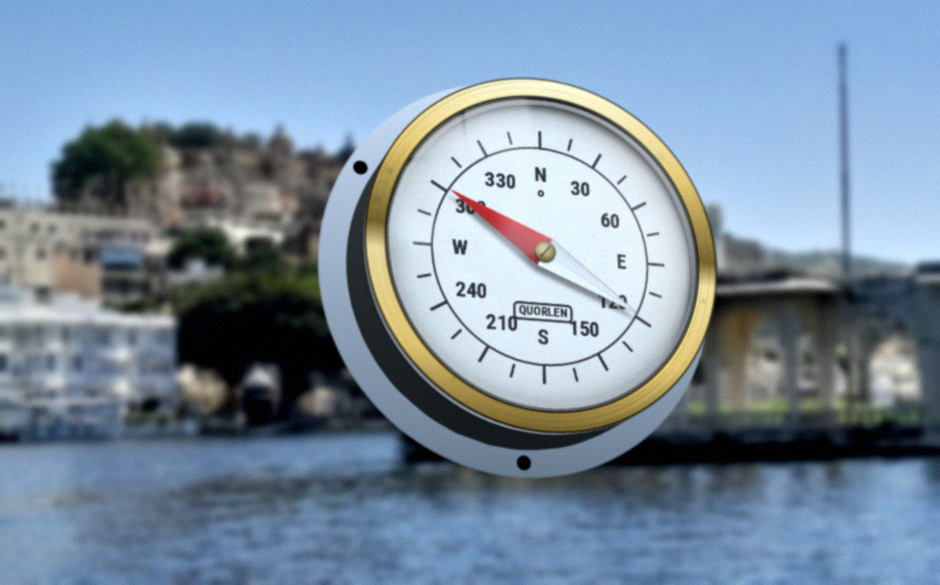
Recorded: 300 °
